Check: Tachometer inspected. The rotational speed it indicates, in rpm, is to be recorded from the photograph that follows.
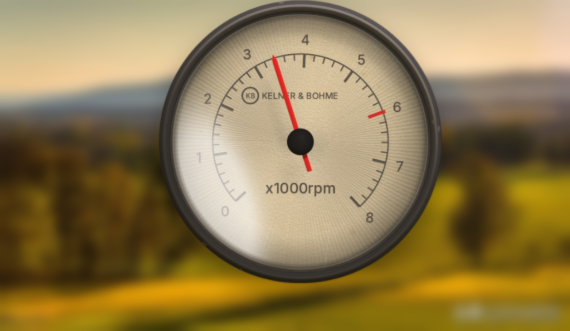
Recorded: 3400 rpm
